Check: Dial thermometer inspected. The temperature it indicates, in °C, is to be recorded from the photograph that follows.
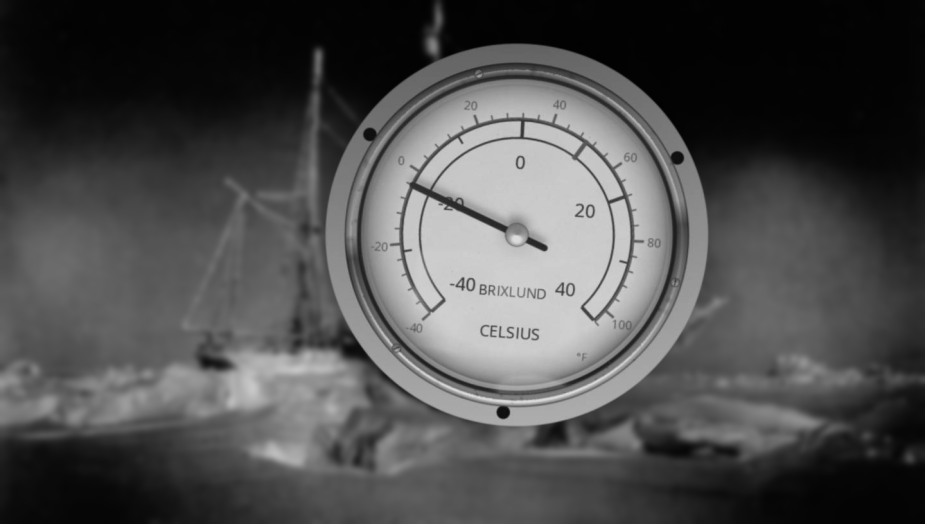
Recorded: -20 °C
